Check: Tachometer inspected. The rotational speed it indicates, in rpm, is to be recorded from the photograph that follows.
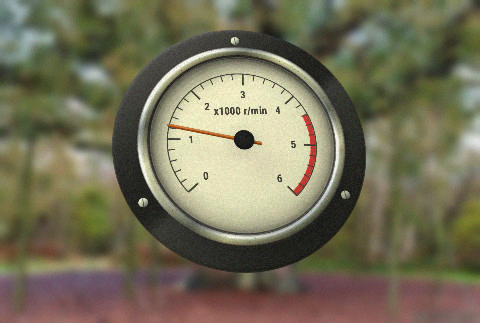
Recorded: 1200 rpm
